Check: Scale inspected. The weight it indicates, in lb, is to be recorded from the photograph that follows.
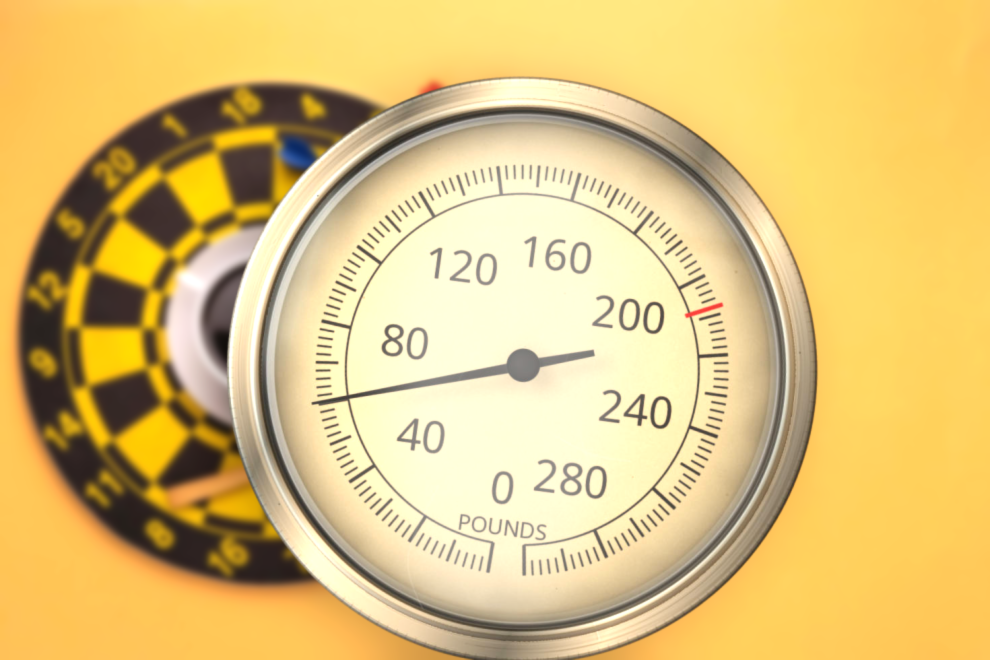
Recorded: 60 lb
